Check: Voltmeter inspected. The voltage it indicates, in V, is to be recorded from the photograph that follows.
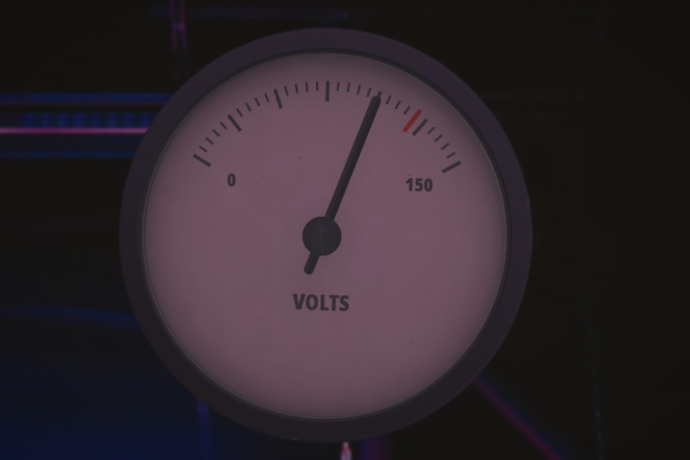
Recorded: 100 V
